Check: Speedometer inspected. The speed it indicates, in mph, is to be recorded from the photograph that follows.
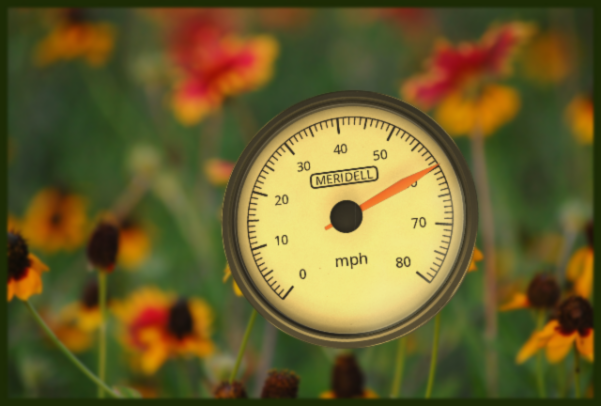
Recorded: 60 mph
